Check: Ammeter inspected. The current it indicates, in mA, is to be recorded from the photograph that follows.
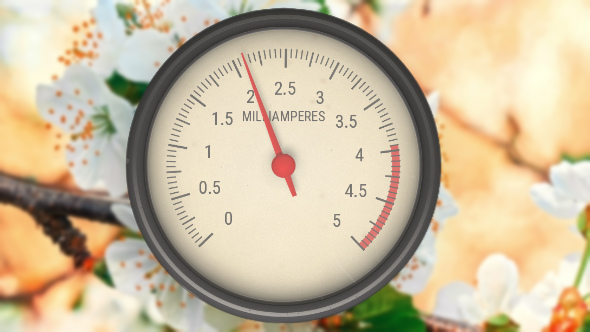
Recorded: 2.1 mA
